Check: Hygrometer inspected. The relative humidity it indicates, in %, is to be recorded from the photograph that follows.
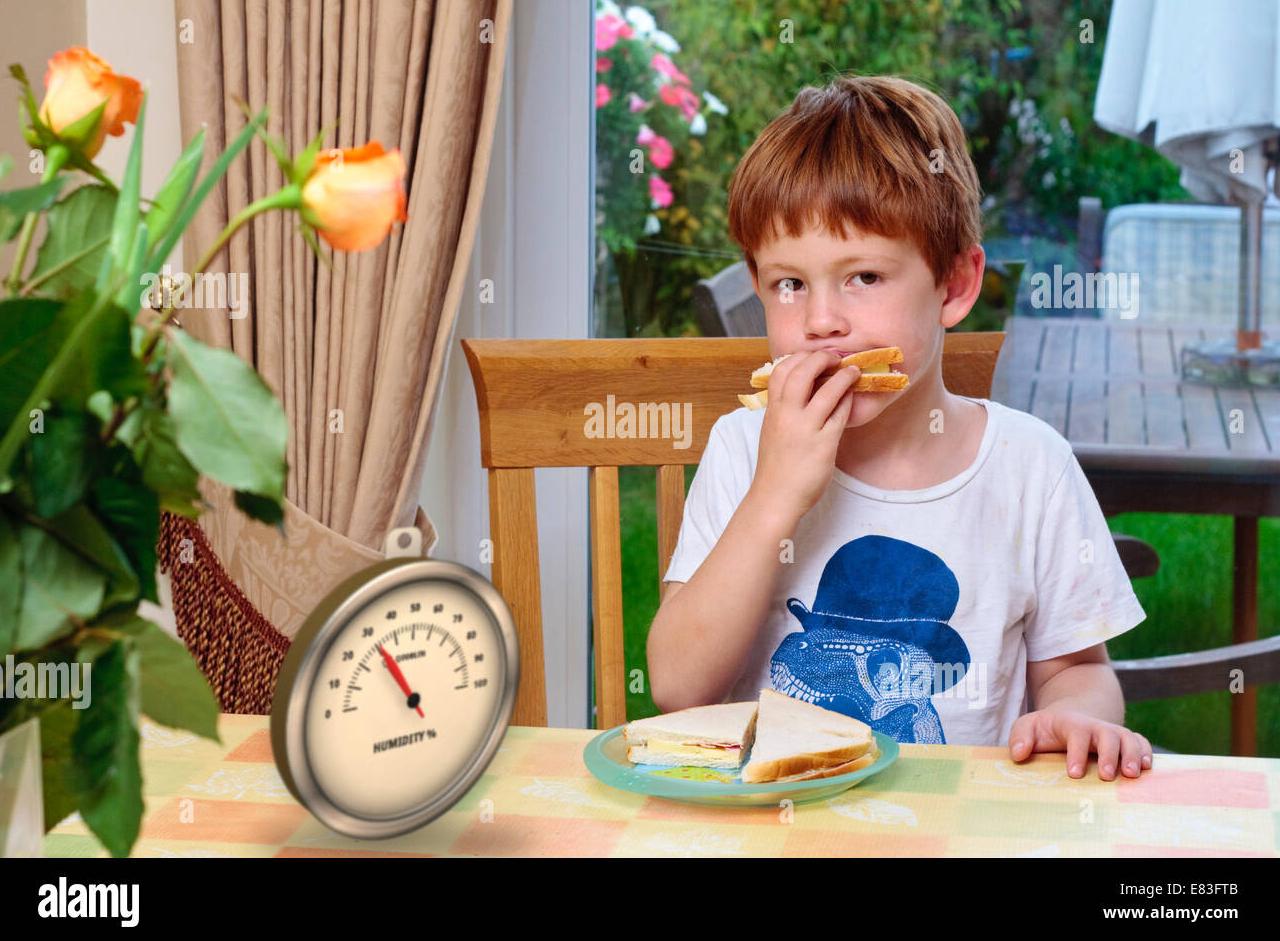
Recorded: 30 %
